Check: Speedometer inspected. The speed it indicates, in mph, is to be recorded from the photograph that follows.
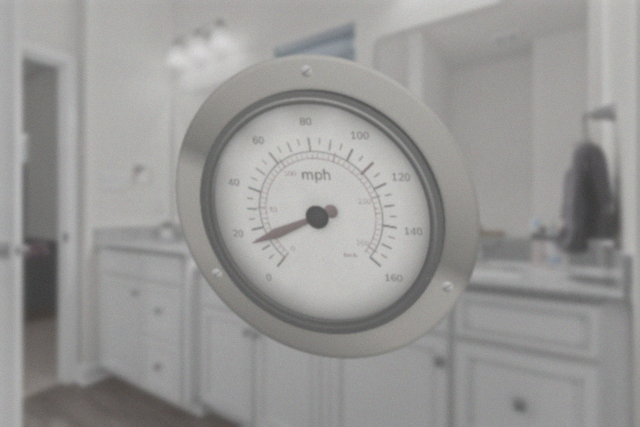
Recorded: 15 mph
